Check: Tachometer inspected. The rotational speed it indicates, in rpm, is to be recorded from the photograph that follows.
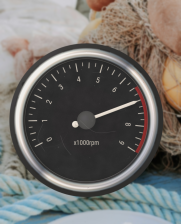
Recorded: 7000 rpm
